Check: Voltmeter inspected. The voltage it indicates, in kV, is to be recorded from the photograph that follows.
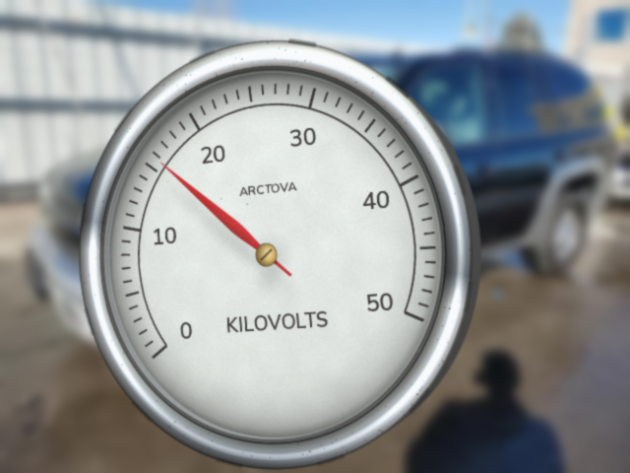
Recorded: 16 kV
